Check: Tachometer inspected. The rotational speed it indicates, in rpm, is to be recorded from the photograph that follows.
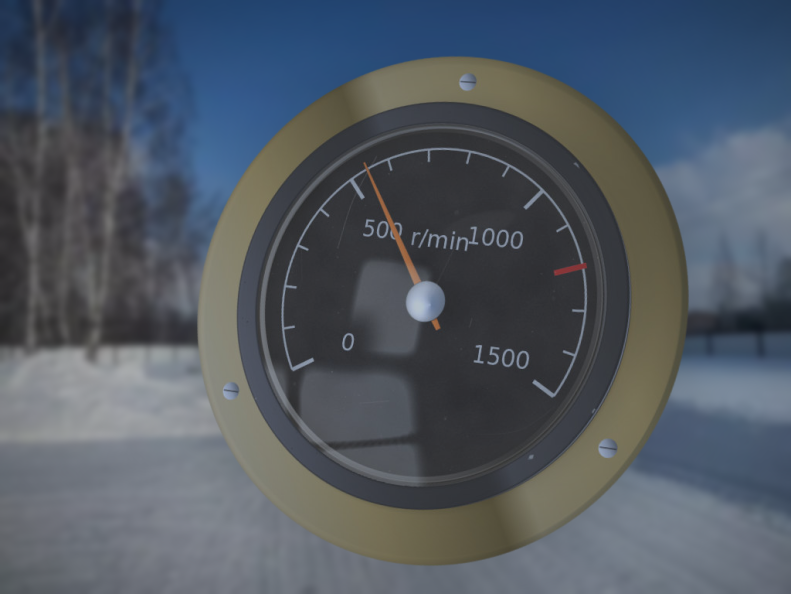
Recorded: 550 rpm
